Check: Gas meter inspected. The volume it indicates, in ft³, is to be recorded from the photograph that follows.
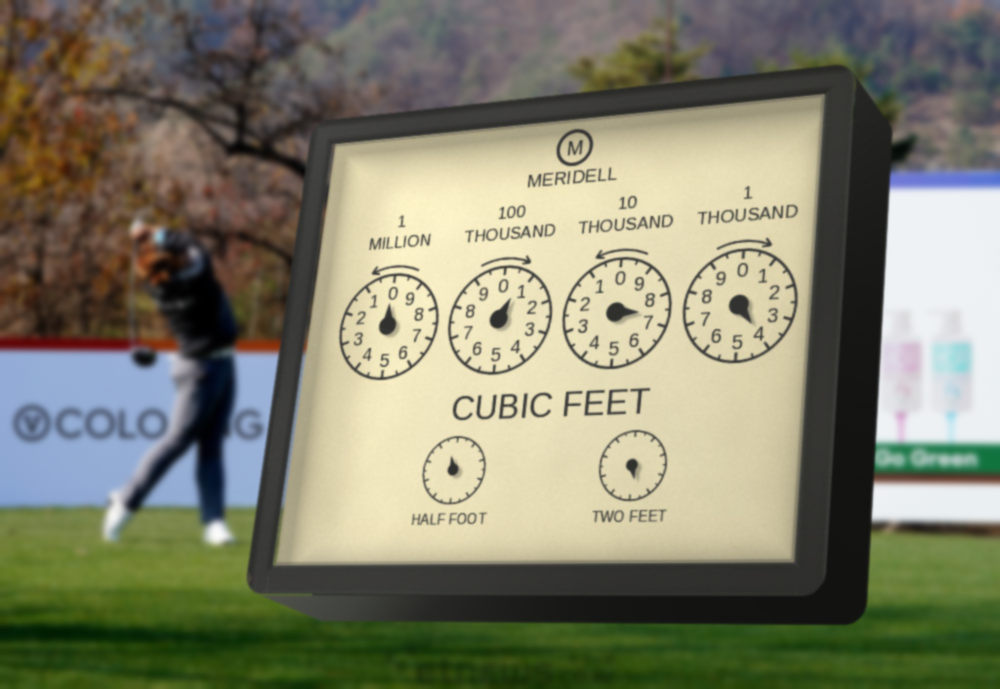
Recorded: 7400 ft³
